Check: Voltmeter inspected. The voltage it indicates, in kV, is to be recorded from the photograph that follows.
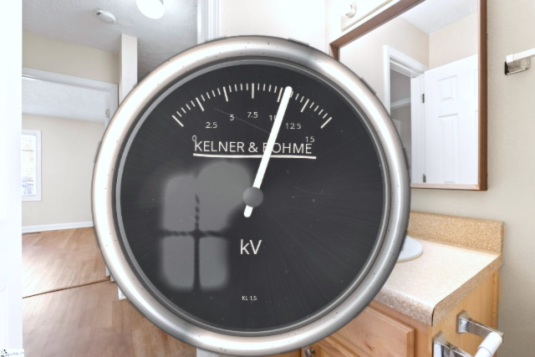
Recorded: 10.5 kV
